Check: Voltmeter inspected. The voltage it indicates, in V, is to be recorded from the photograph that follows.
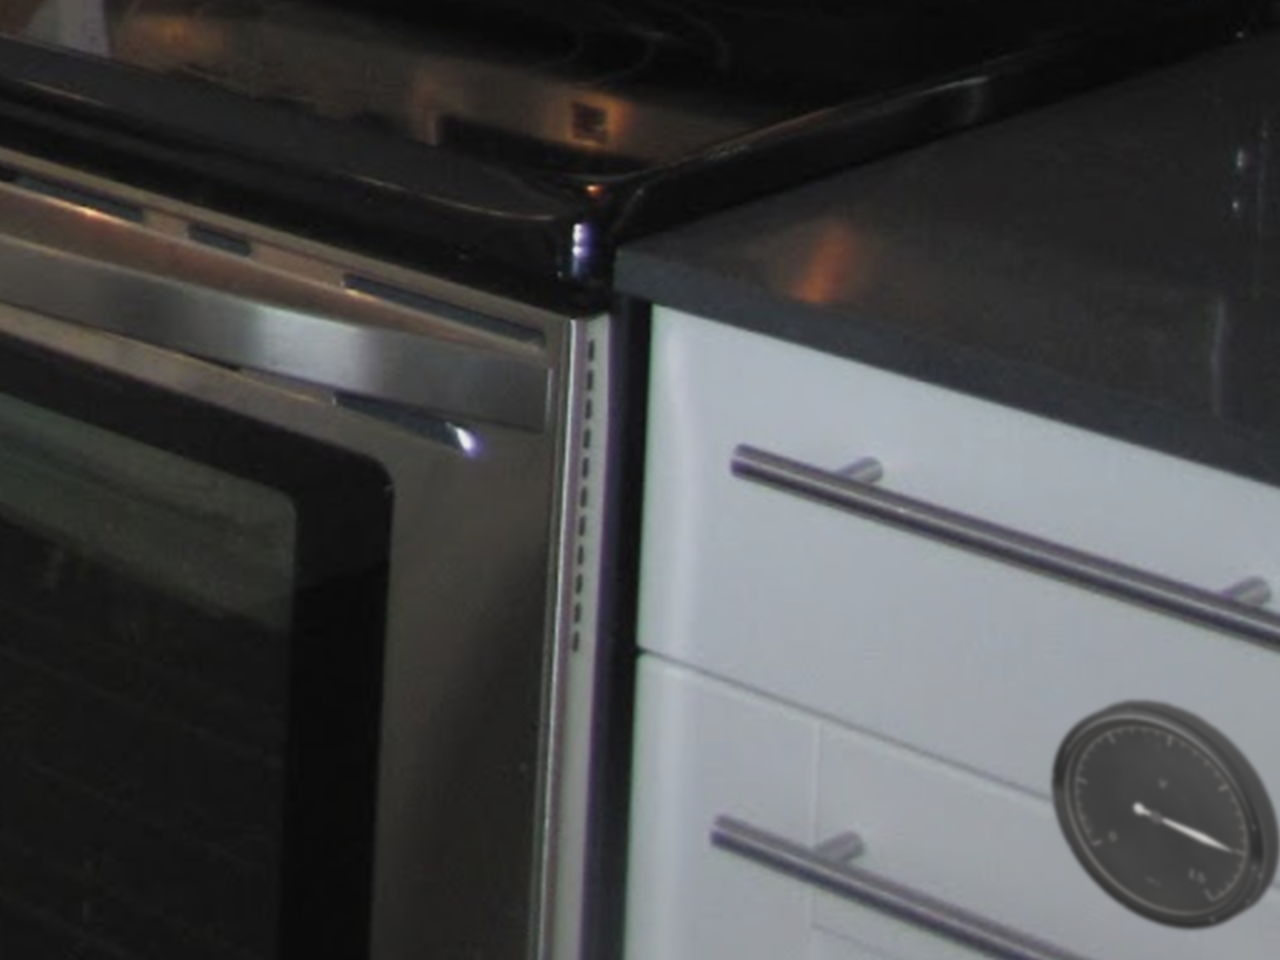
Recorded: 1.25 V
